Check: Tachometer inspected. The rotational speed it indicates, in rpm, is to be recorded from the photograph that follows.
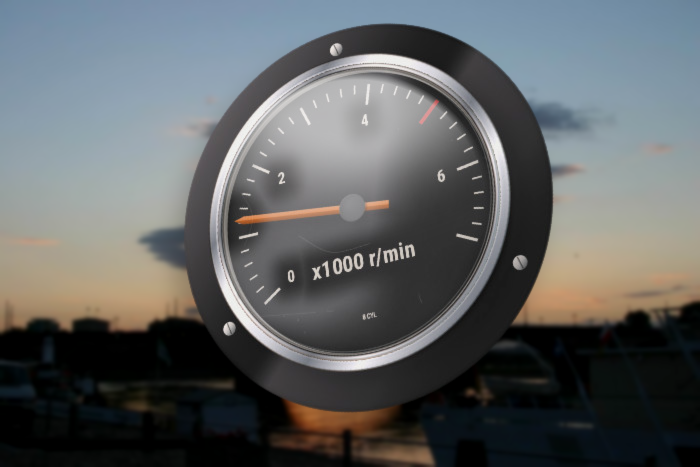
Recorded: 1200 rpm
